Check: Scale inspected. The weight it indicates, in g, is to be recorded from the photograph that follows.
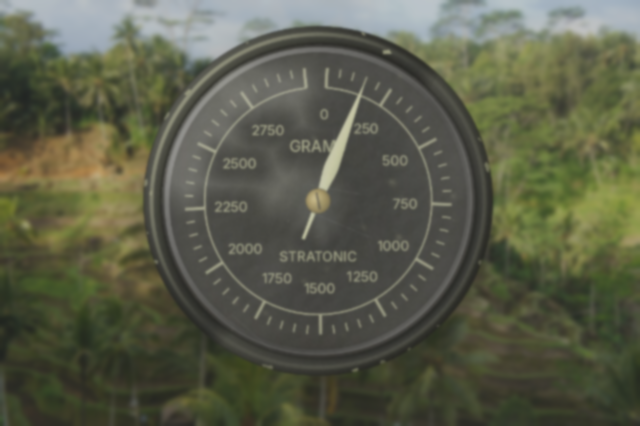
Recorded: 150 g
